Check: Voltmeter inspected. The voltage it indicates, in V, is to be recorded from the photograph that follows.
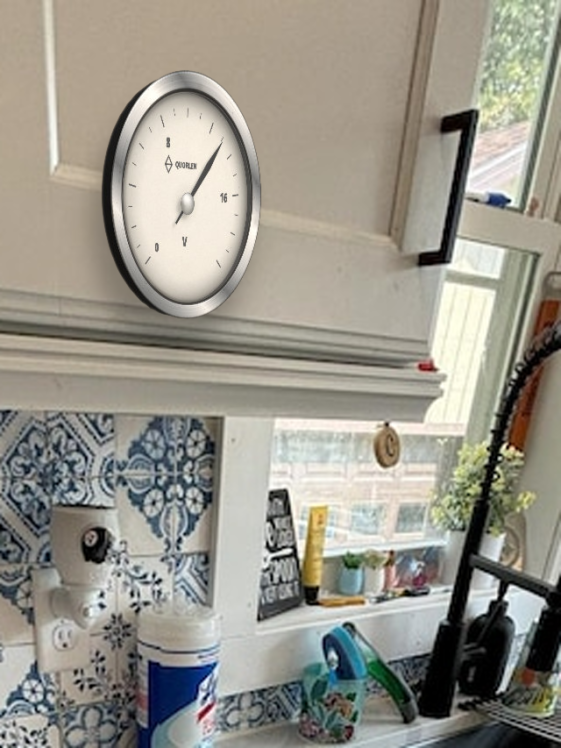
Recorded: 13 V
